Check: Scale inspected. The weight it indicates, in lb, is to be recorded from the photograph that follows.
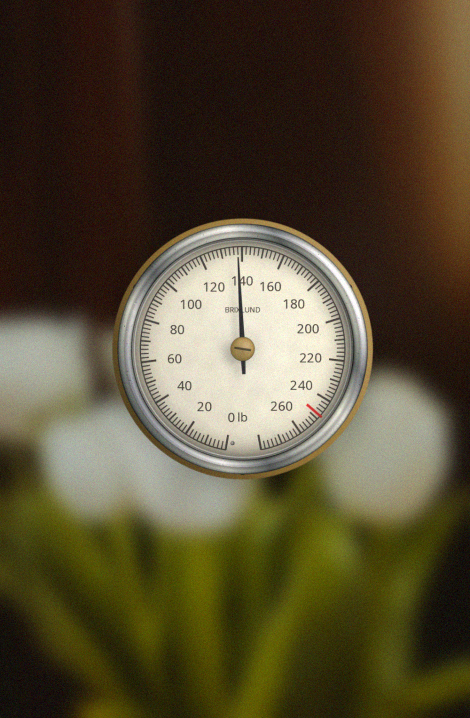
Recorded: 138 lb
